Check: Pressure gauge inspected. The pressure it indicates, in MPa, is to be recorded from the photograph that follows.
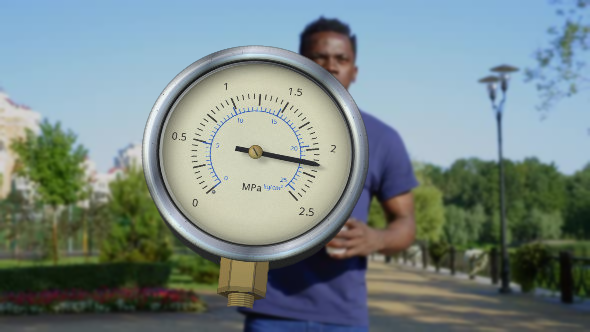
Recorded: 2.15 MPa
